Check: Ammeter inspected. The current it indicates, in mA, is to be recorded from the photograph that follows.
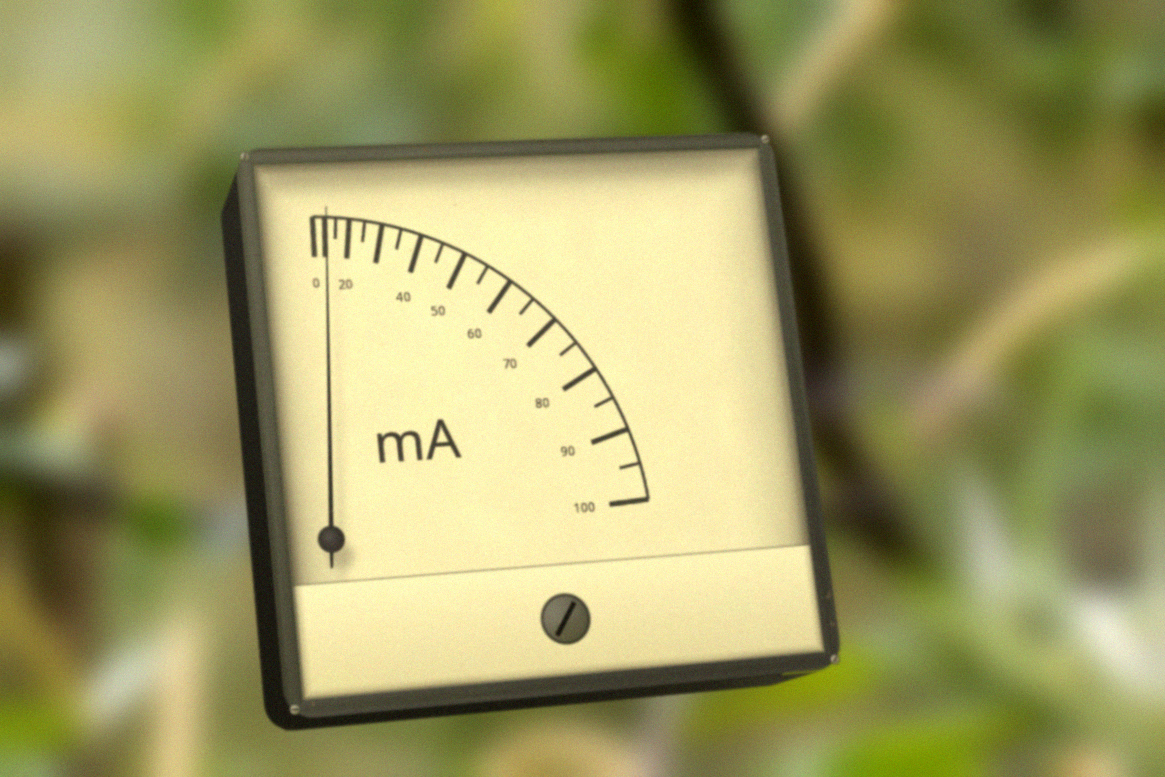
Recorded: 10 mA
